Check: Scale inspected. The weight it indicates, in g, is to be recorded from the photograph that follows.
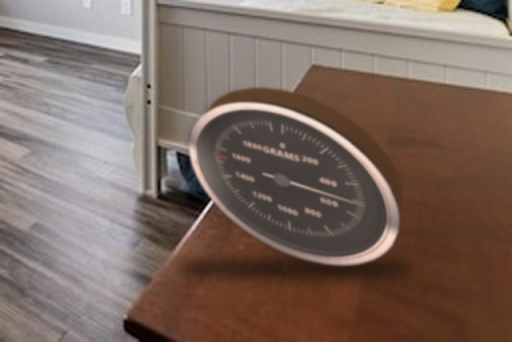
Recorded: 500 g
